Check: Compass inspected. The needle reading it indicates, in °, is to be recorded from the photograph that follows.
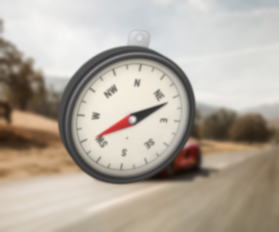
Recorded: 240 °
